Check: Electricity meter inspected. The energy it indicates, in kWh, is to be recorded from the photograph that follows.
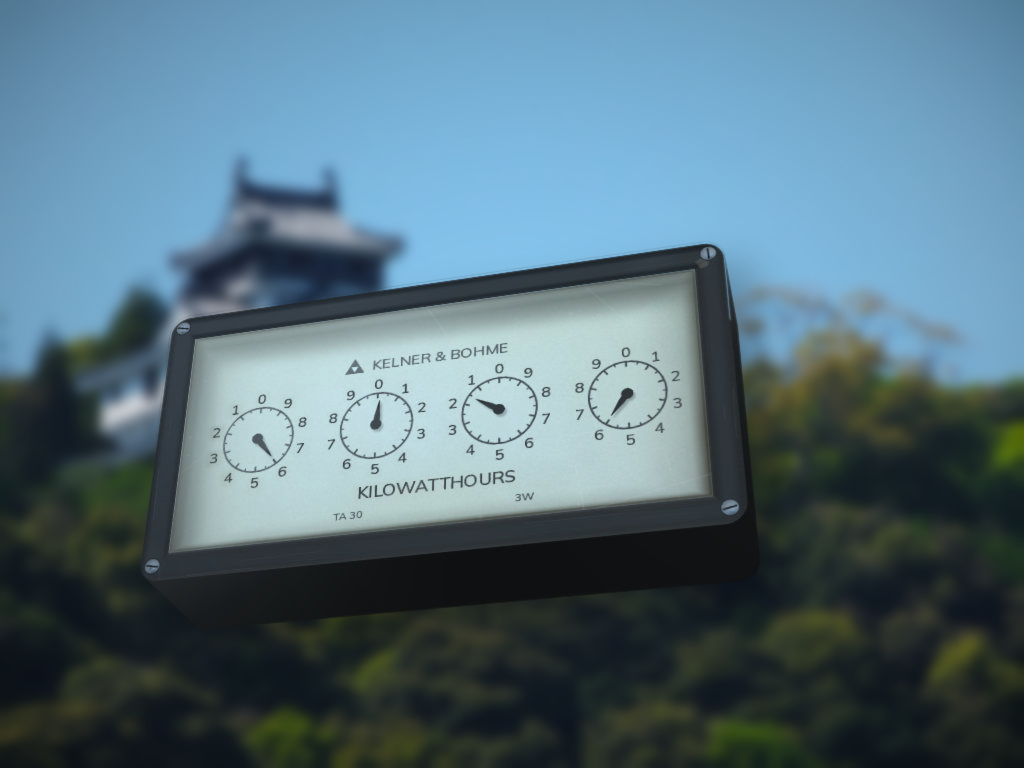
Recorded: 6016 kWh
